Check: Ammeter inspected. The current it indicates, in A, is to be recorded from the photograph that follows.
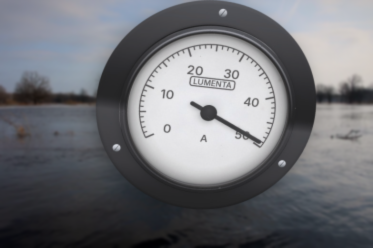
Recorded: 49 A
